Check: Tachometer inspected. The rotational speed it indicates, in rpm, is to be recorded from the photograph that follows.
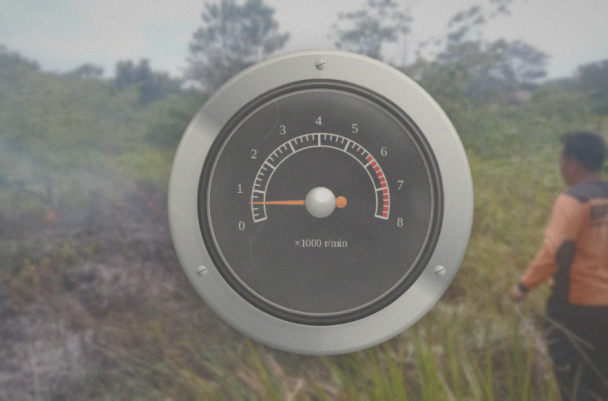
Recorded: 600 rpm
